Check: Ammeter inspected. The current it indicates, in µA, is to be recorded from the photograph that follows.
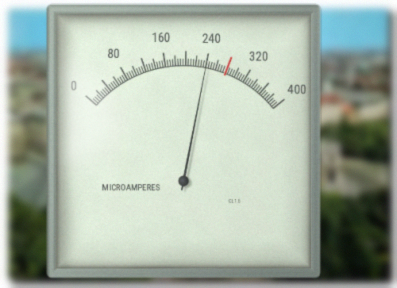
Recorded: 240 µA
